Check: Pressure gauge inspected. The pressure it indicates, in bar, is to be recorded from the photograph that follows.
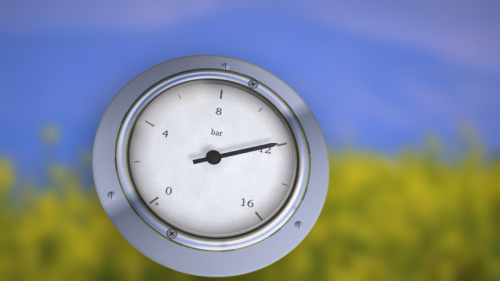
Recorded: 12 bar
